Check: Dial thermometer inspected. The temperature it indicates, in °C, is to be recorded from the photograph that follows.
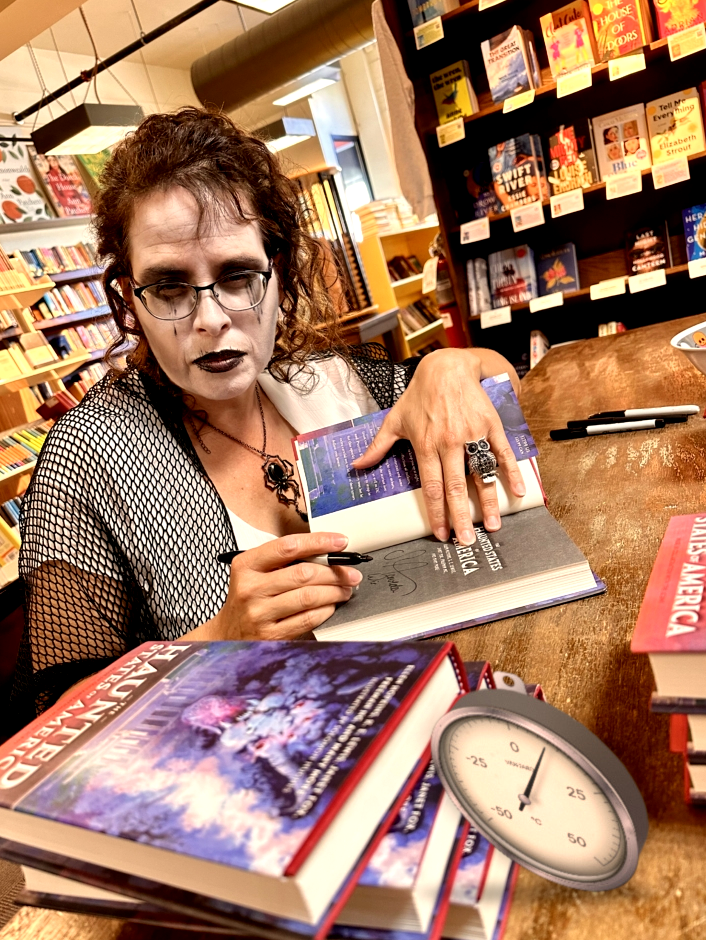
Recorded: 10 °C
